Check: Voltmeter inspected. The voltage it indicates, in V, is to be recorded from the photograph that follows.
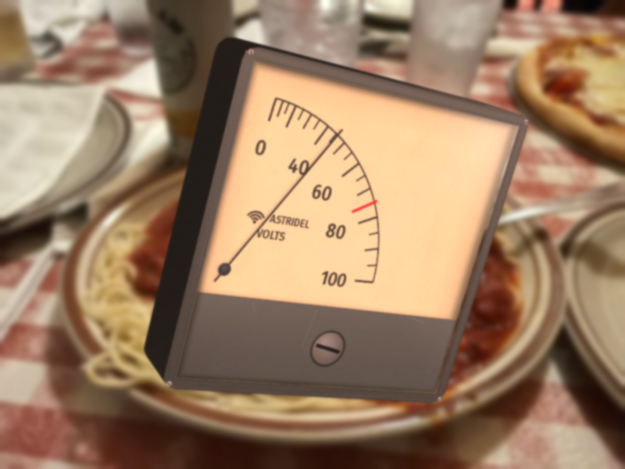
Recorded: 45 V
